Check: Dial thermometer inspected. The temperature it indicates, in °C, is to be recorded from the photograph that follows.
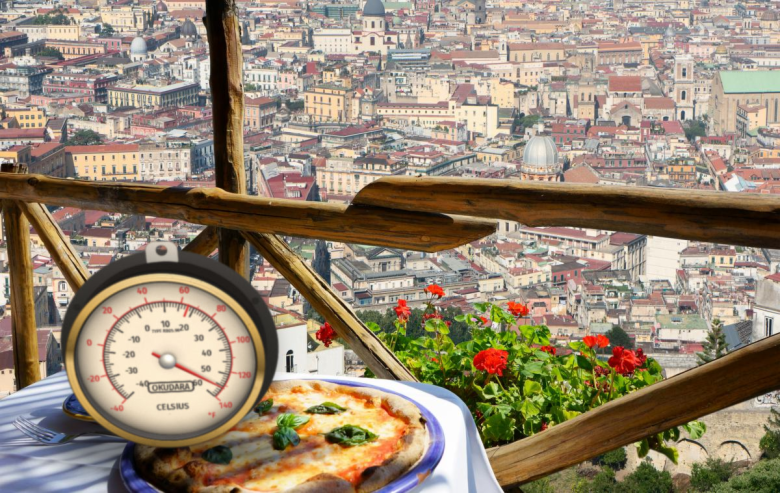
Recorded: 55 °C
